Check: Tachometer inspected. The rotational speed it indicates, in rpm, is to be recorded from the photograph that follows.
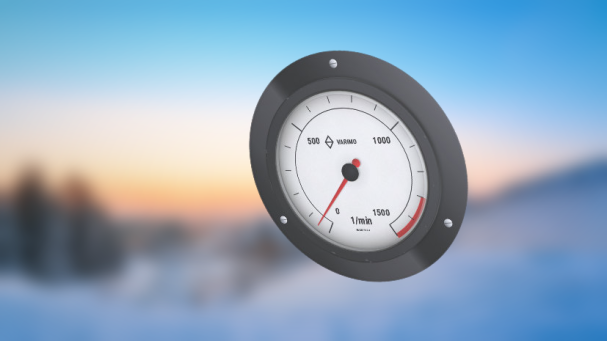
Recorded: 50 rpm
